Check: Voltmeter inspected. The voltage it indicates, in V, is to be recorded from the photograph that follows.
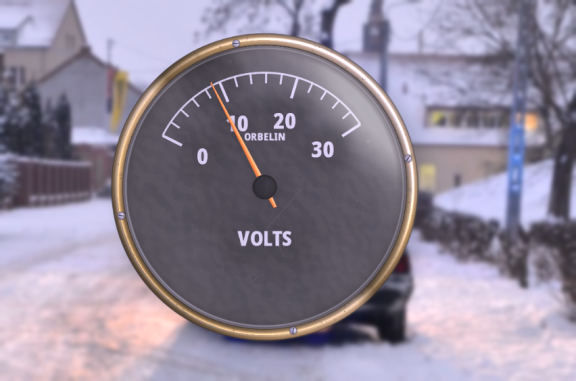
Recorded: 9 V
